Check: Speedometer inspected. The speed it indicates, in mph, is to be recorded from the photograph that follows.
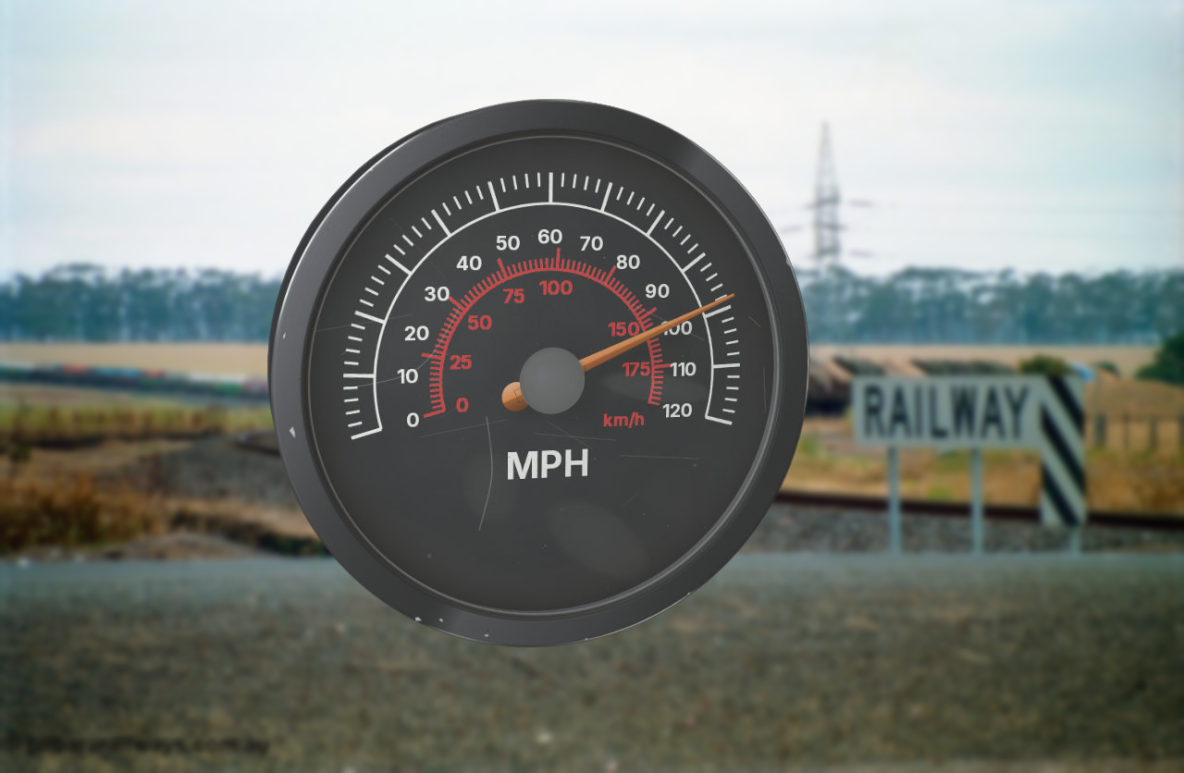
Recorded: 98 mph
